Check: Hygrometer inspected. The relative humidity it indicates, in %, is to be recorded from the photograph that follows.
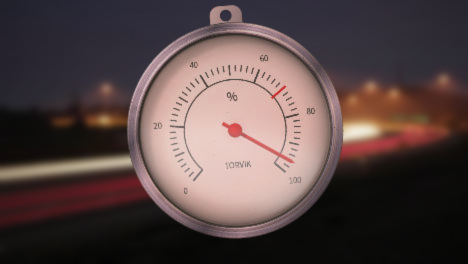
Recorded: 96 %
